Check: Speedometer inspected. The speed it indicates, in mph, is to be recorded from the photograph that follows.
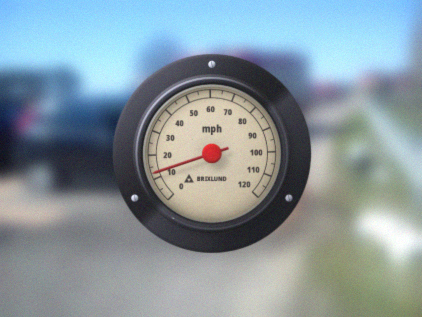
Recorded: 12.5 mph
